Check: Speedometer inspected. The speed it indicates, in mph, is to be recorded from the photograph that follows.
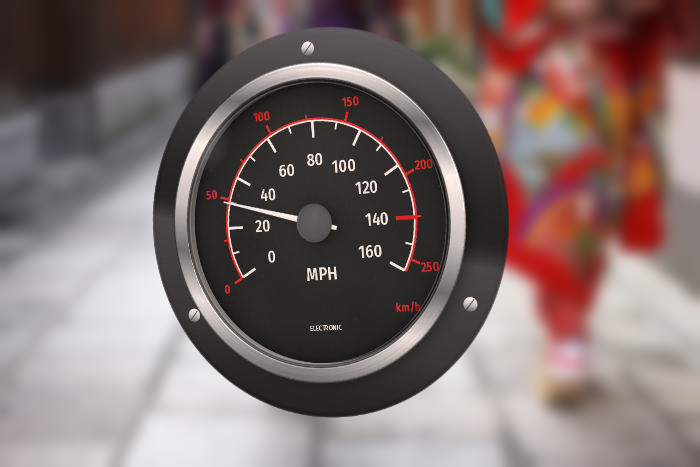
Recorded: 30 mph
